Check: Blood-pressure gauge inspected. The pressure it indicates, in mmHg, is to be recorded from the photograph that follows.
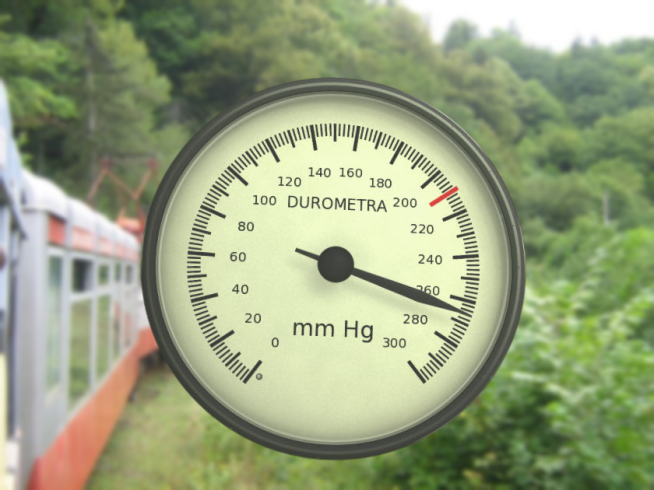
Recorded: 266 mmHg
